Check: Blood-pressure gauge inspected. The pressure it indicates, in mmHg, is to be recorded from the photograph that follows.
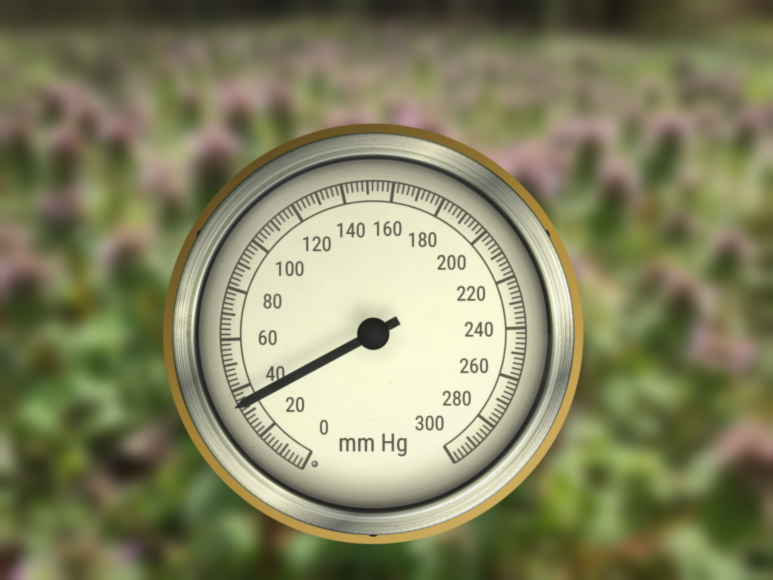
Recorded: 34 mmHg
